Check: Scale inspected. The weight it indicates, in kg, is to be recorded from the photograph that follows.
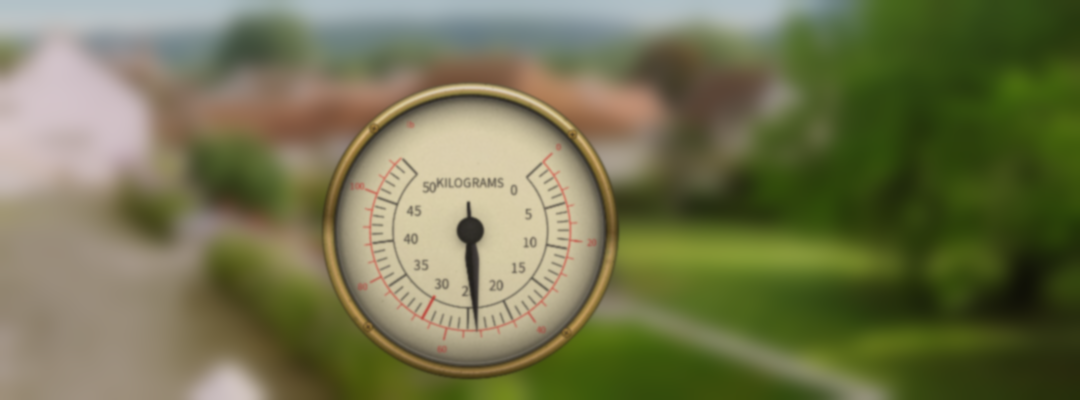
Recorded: 24 kg
